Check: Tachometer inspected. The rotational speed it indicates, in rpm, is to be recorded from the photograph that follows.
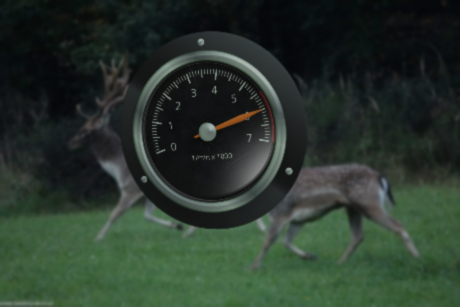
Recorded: 6000 rpm
